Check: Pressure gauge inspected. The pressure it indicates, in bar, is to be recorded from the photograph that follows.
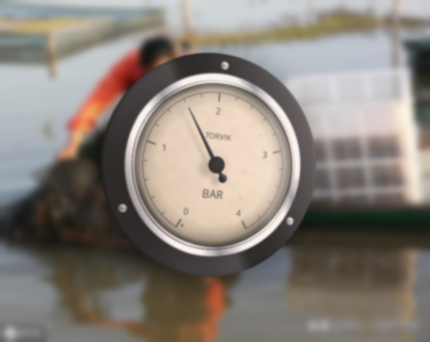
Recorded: 1.6 bar
